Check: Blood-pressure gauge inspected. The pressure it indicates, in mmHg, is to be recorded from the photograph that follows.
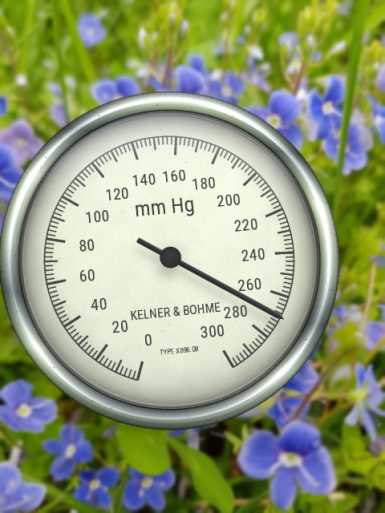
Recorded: 270 mmHg
